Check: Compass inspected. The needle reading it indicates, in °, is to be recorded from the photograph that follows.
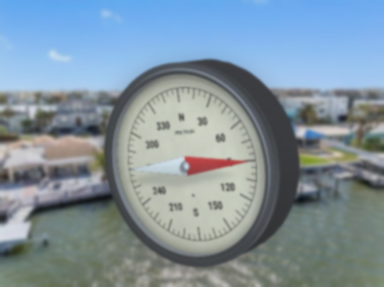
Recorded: 90 °
